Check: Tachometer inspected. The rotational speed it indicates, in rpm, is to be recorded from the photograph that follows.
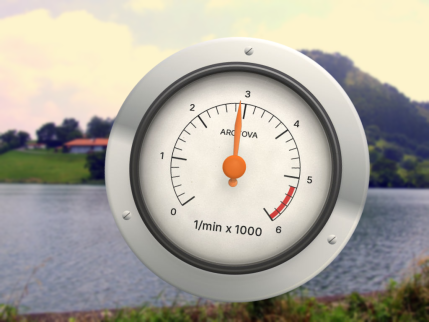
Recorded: 2900 rpm
